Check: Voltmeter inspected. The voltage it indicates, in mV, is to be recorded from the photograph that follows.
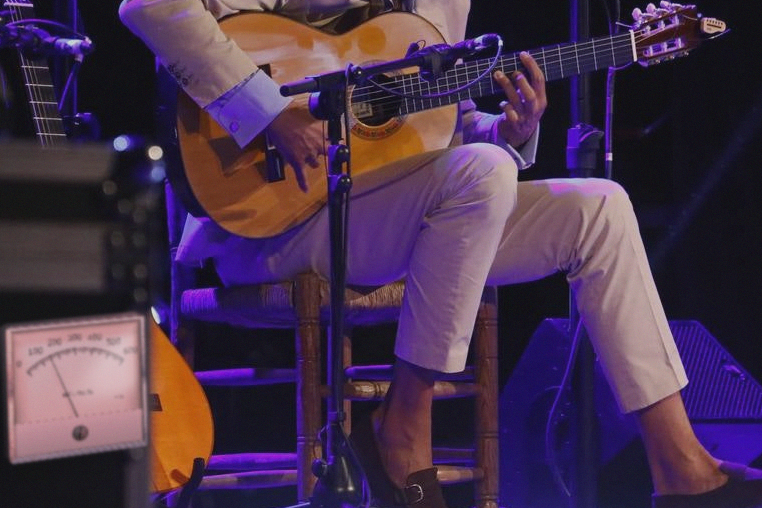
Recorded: 150 mV
